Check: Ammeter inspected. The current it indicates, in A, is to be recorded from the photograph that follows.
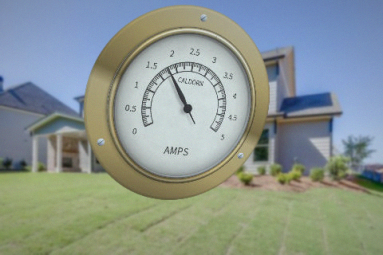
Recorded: 1.75 A
